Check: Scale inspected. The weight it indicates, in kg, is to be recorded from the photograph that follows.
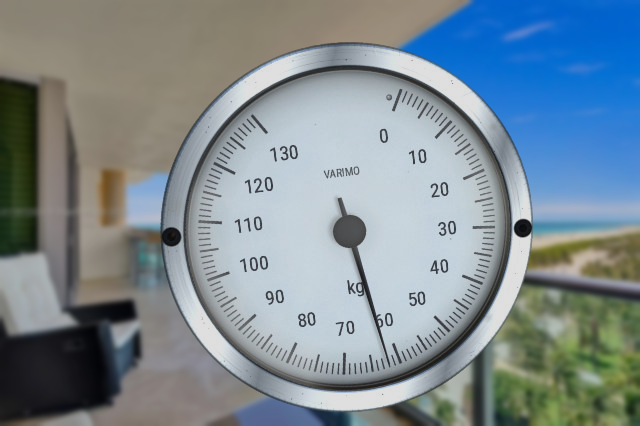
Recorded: 62 kg
